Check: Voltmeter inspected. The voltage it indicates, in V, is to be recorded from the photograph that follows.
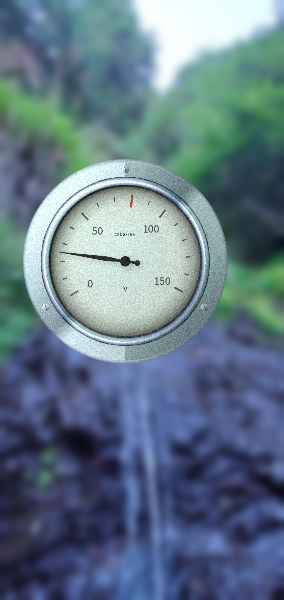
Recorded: 25 V
